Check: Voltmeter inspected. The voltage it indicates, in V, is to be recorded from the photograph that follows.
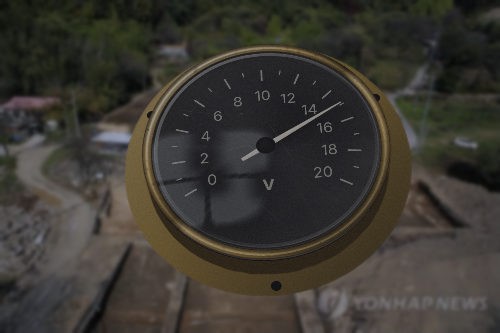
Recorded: 15 V
